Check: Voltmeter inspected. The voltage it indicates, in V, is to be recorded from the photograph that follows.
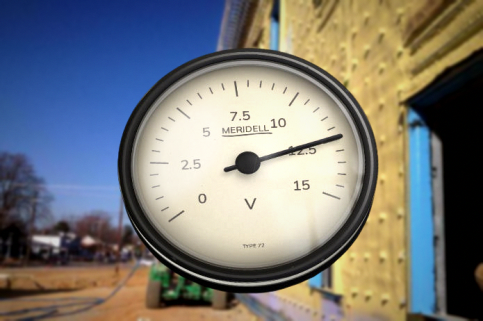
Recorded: 12.5 V
